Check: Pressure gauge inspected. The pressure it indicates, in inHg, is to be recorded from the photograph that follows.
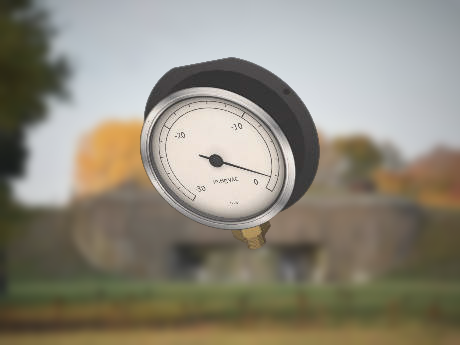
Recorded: -2 inHg
